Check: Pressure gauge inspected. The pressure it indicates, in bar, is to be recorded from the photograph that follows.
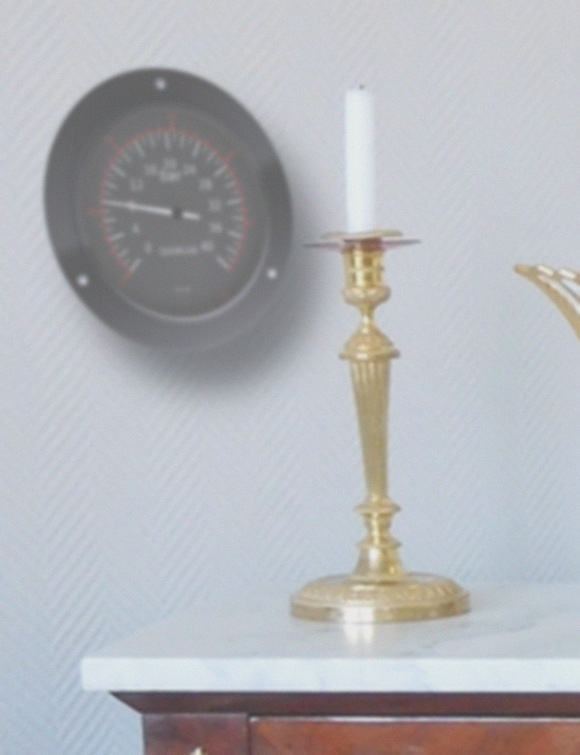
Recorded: 8 bar
